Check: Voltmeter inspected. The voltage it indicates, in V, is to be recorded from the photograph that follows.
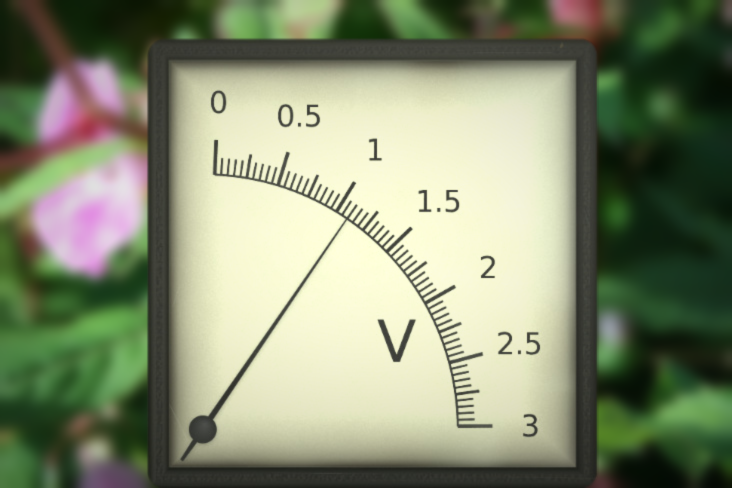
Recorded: 1.1 V
